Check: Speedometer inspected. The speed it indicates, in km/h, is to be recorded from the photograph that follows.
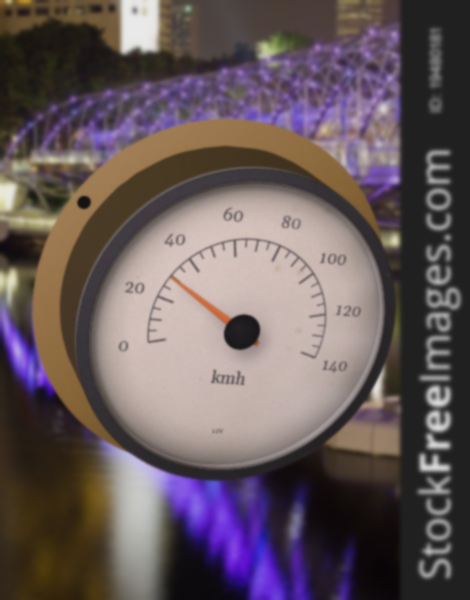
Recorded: 30 km/h
